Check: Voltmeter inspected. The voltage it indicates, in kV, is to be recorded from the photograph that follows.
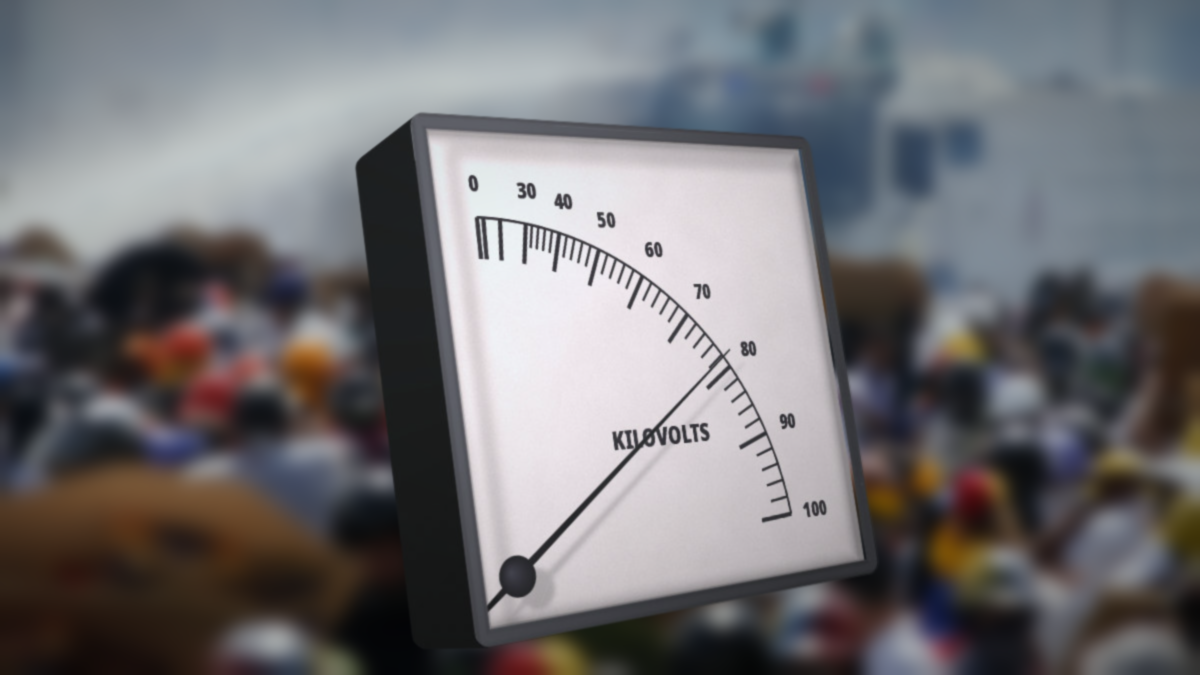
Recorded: 78 kV
